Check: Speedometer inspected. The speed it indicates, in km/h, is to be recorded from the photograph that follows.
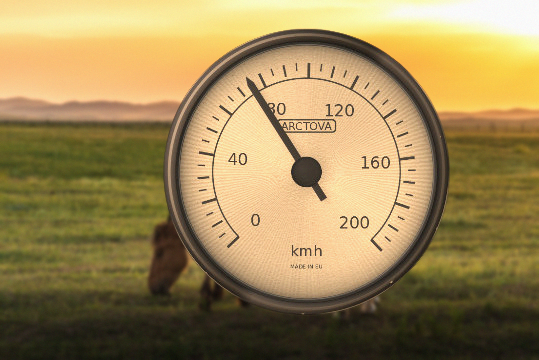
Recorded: 75 km/h
